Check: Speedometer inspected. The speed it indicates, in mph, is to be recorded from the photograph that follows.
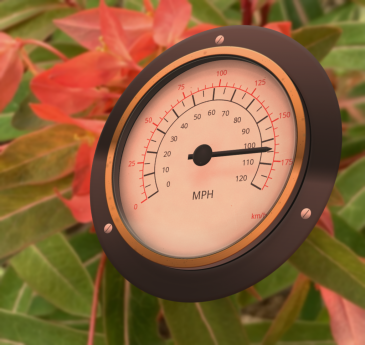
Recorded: 105 mph
